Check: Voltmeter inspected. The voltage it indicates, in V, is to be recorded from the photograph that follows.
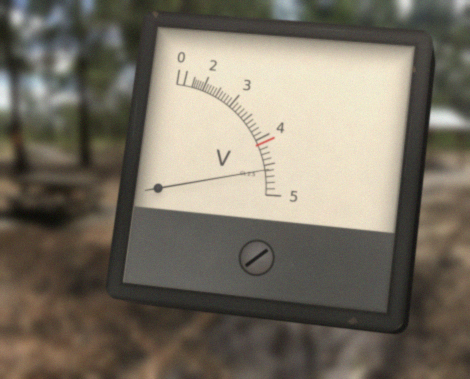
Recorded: 4.6 V
